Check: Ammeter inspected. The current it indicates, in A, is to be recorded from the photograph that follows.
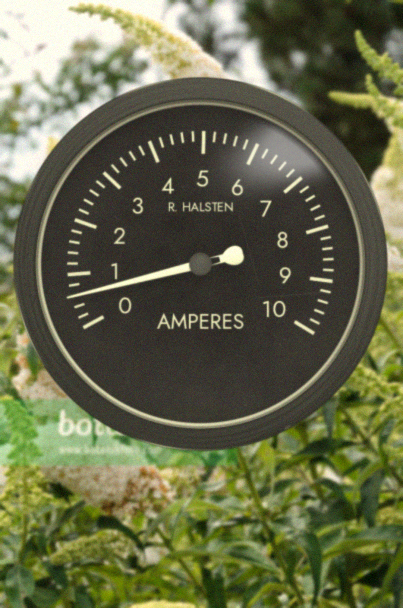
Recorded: 0.6 A
